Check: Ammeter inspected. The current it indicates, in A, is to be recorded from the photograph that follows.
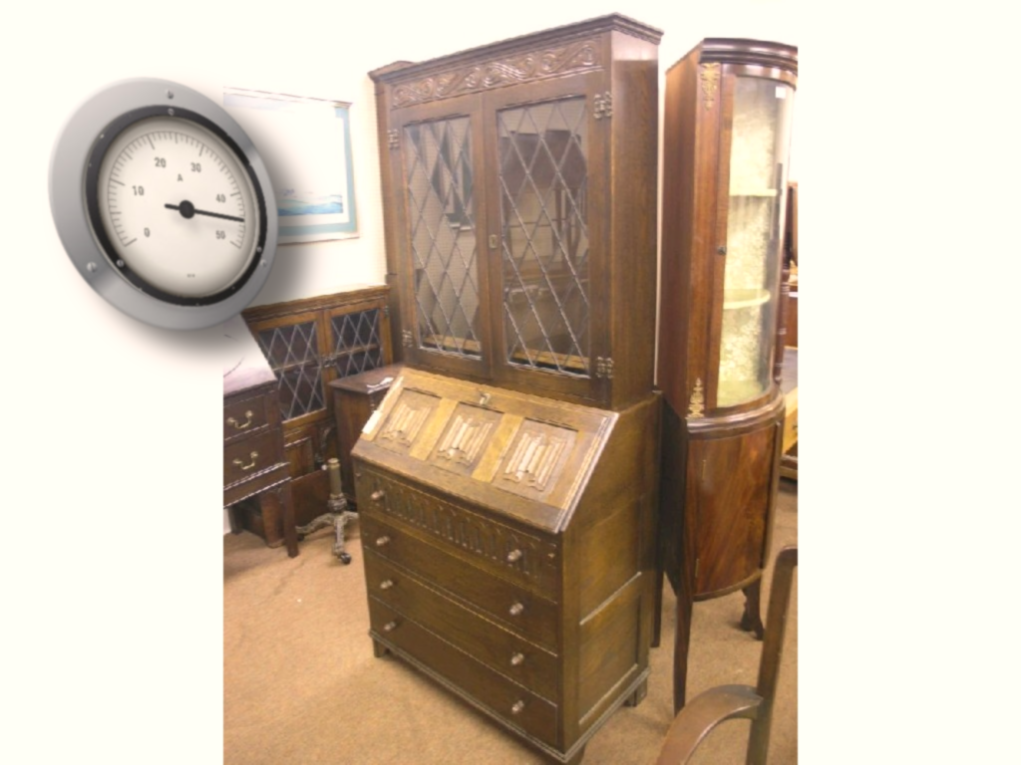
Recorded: 45 A
